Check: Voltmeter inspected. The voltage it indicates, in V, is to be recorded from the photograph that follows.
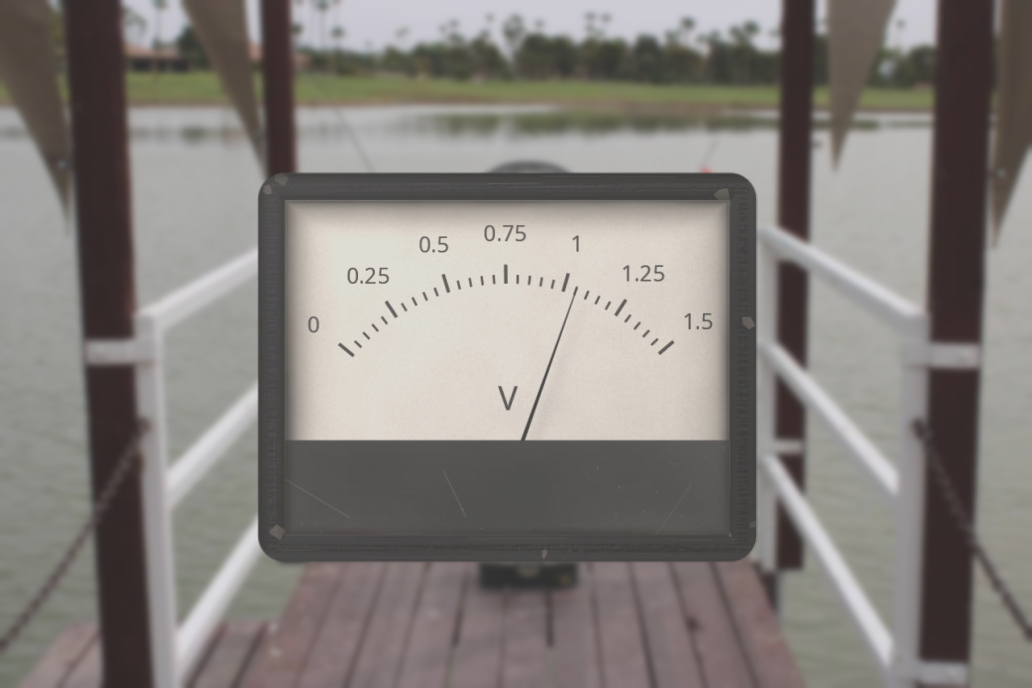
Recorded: 1.05 V
